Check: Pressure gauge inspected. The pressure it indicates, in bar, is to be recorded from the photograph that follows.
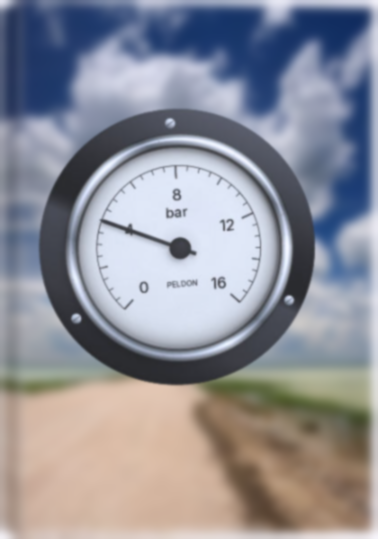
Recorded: 4 bar
